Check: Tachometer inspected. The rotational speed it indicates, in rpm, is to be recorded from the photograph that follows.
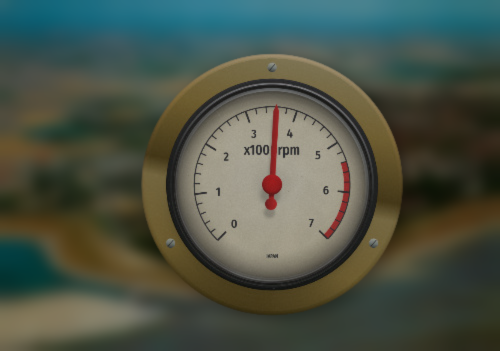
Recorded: 3600 rpm
